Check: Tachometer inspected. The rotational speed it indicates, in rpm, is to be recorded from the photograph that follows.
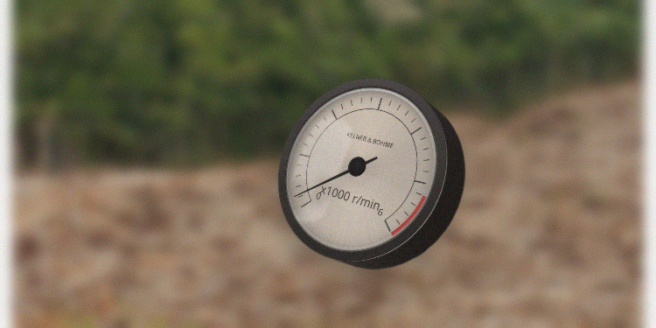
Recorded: 200 rpm
